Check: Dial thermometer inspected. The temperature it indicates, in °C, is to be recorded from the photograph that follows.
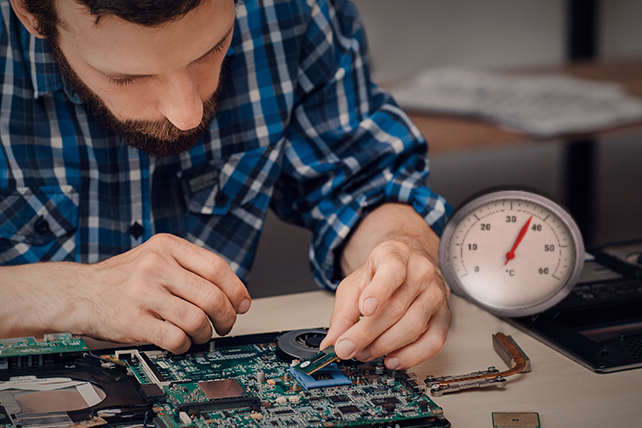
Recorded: 36 °C
